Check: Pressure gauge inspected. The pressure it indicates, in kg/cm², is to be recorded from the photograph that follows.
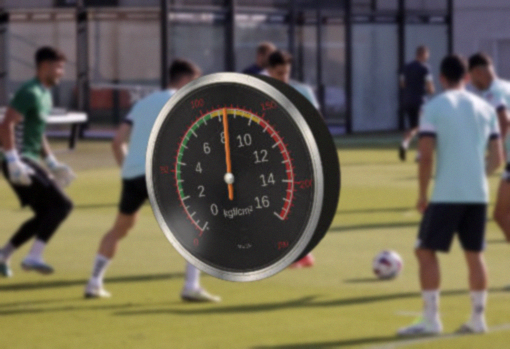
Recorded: 8.5 kg/cm²
